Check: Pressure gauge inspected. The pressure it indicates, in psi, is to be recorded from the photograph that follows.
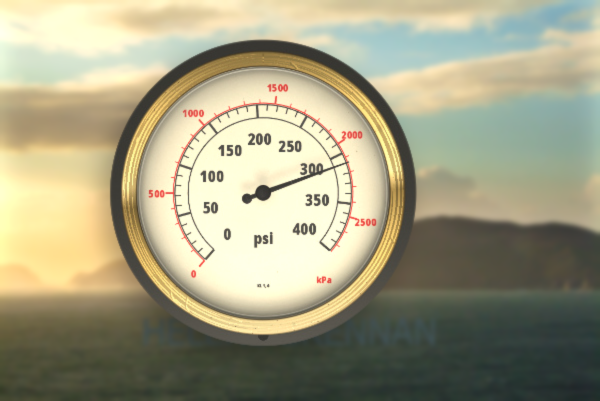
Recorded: 310 psi
